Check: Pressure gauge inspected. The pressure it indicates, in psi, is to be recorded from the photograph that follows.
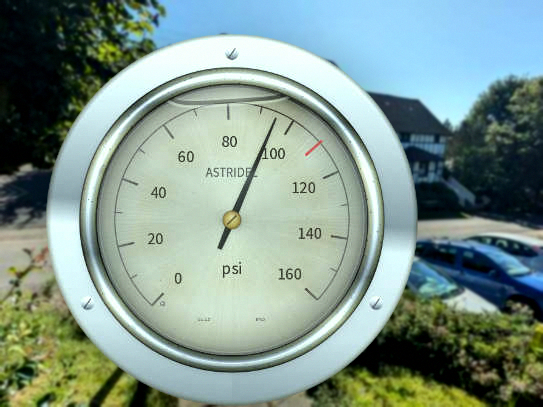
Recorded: 95 psi
